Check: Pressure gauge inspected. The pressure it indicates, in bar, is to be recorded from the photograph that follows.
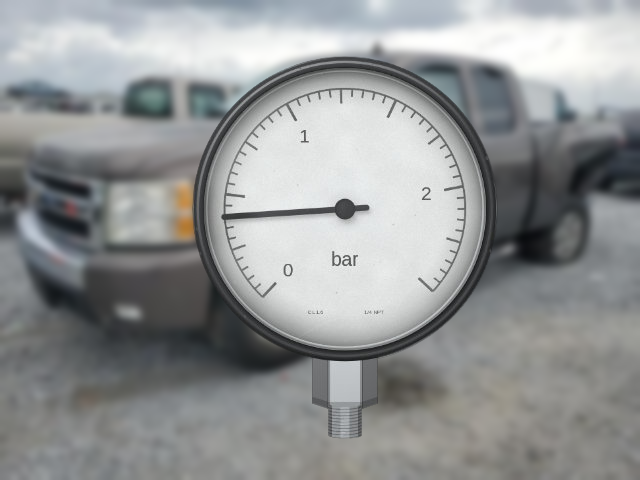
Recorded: 0.4 bar
